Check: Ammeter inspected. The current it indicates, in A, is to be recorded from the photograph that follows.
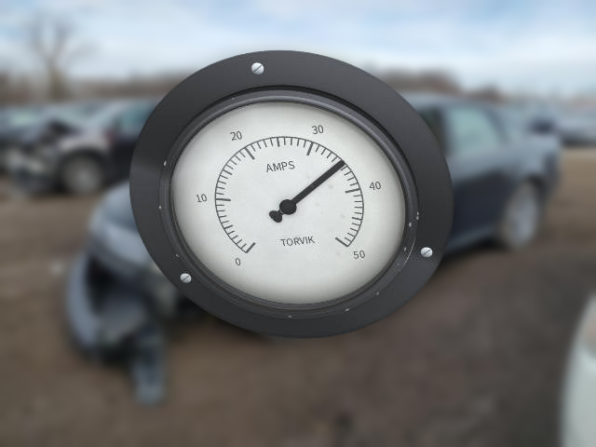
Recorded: 35 A
